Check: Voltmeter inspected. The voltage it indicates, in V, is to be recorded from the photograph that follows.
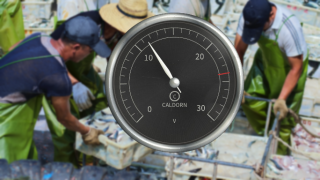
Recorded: 11.5 V
